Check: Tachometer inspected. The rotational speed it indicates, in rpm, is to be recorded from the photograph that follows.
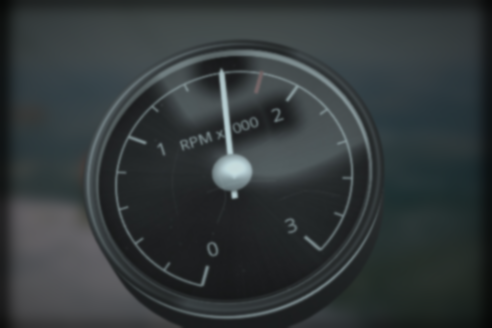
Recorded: 1600 rpm
